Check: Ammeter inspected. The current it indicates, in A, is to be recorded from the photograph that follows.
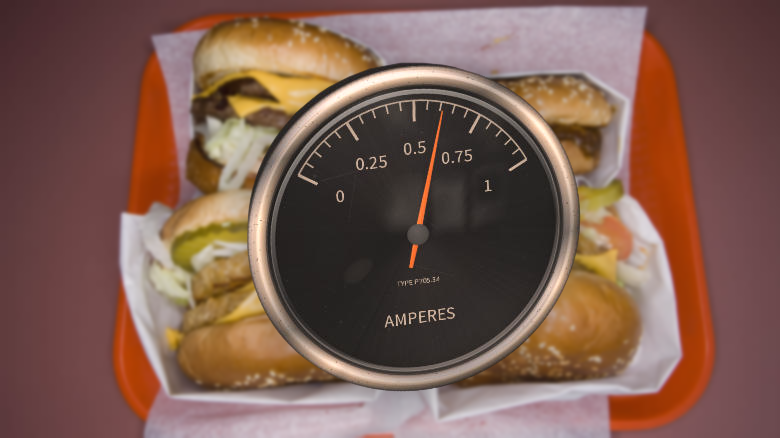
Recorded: 0.6 A
